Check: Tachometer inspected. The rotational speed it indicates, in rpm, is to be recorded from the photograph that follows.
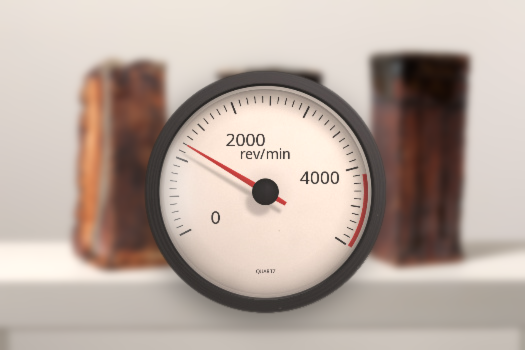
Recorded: 1200 rpm
